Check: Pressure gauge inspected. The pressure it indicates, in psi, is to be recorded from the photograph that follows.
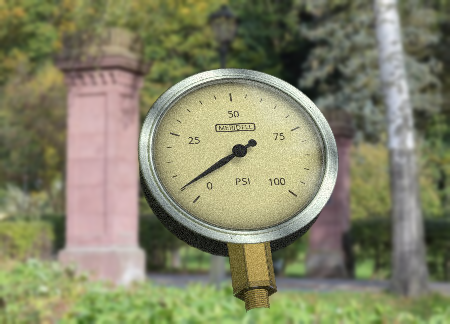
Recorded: 5 psi
